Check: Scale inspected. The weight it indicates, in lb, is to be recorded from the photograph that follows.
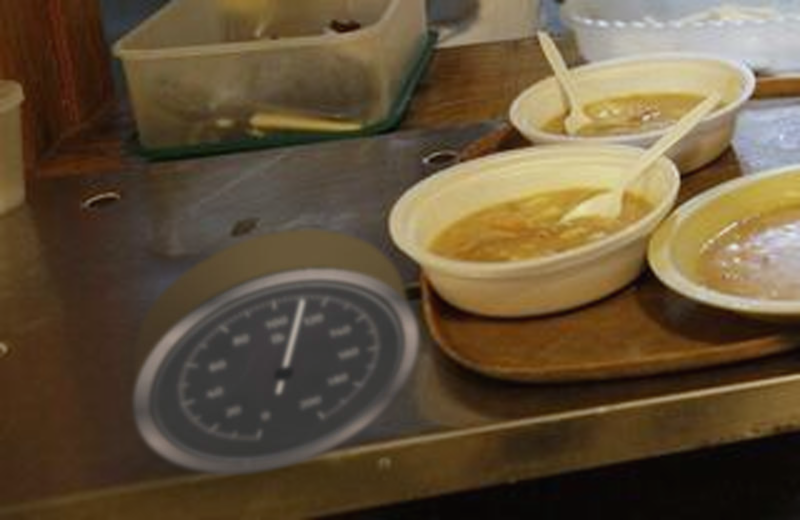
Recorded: 110 lb
